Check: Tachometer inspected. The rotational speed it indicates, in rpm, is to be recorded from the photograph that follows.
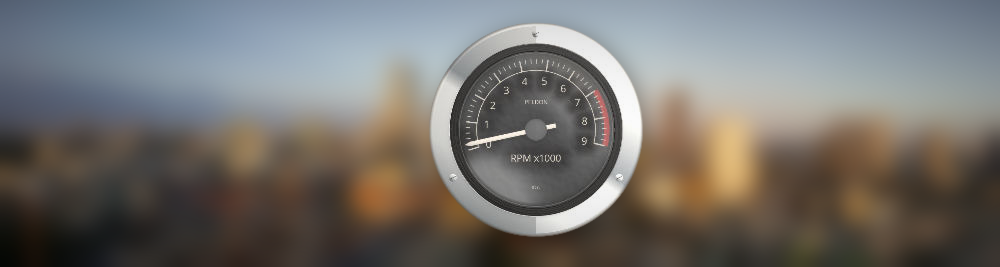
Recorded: 200 rpm
